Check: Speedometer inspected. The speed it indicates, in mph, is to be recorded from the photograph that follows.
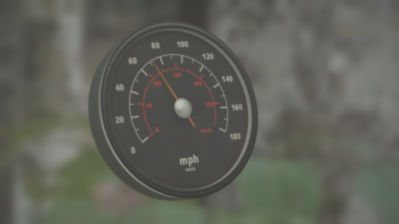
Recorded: 70 mph
